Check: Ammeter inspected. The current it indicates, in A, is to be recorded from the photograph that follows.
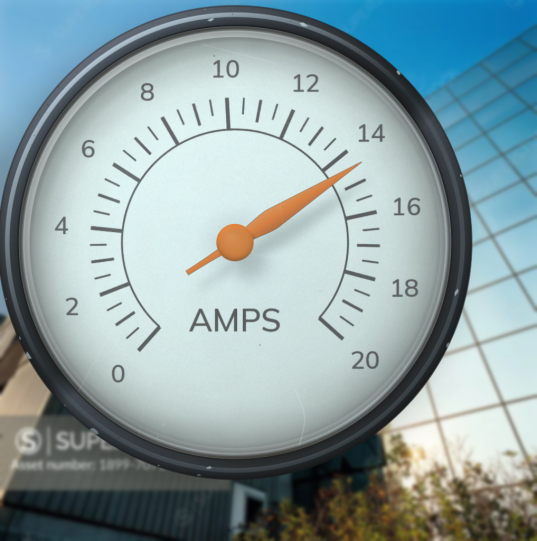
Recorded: 14.5 A
